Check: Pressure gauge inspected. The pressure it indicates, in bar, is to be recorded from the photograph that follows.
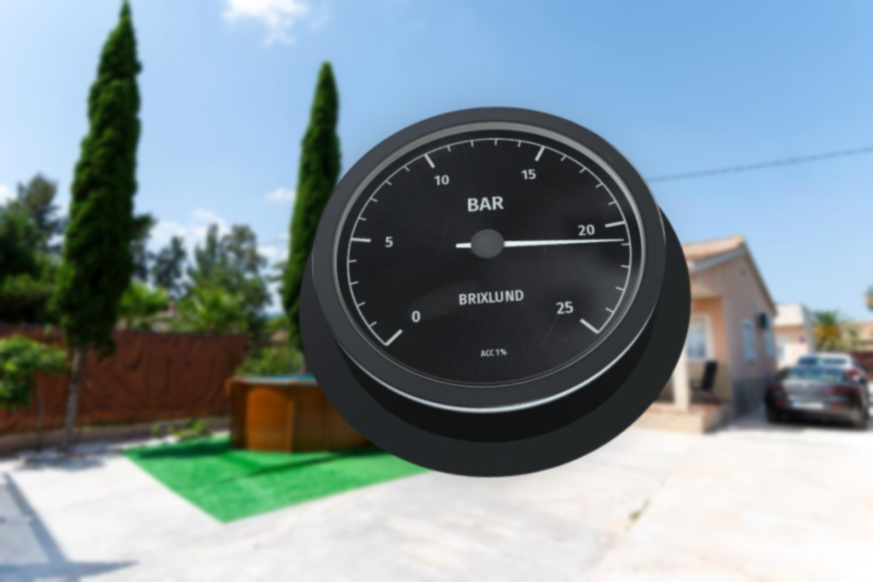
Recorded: 21 bar
